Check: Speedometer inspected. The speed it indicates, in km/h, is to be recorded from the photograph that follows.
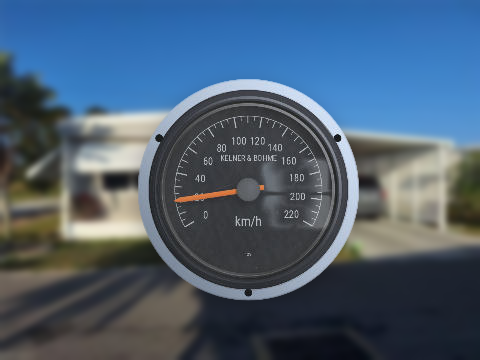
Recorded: 20 km/h
